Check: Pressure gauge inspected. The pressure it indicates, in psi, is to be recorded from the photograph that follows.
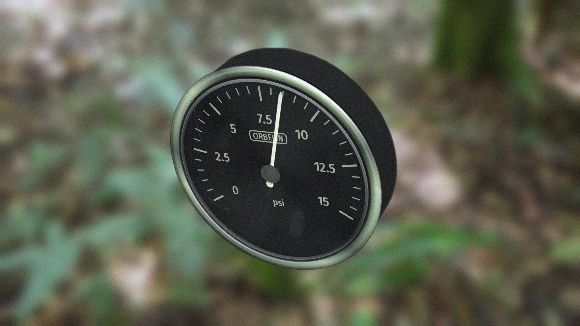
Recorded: 8.5 psi
